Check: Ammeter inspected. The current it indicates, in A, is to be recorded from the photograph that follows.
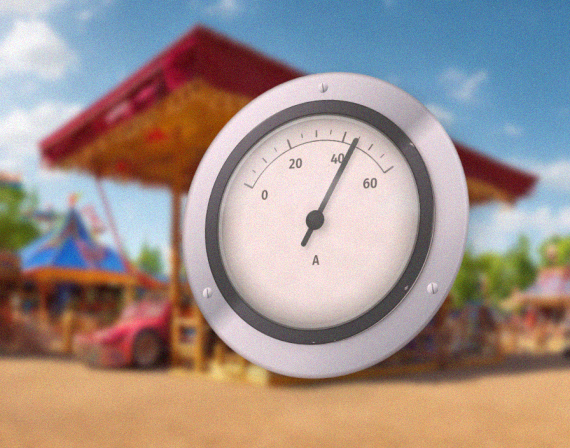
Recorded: 45 A
